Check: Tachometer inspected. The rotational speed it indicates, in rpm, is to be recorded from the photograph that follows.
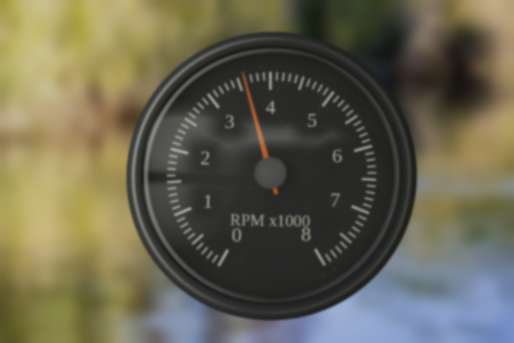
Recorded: 3600 rpm
